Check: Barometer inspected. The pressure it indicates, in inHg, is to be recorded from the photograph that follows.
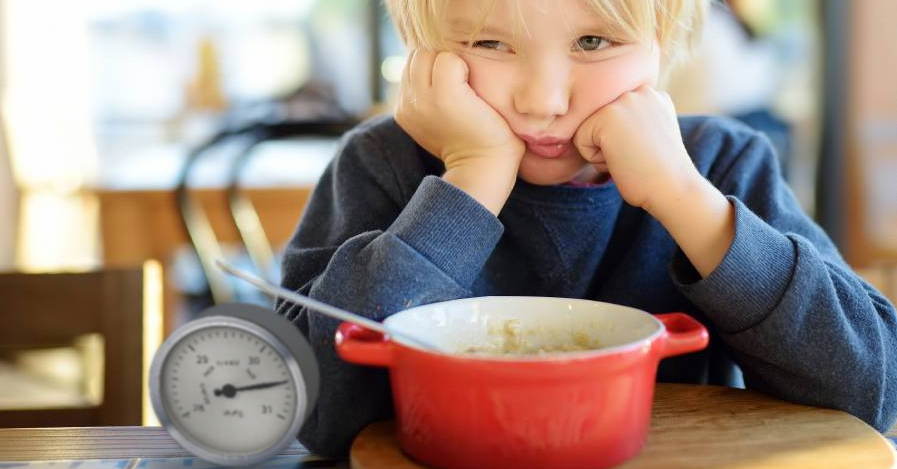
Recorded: 30.5 inHg
